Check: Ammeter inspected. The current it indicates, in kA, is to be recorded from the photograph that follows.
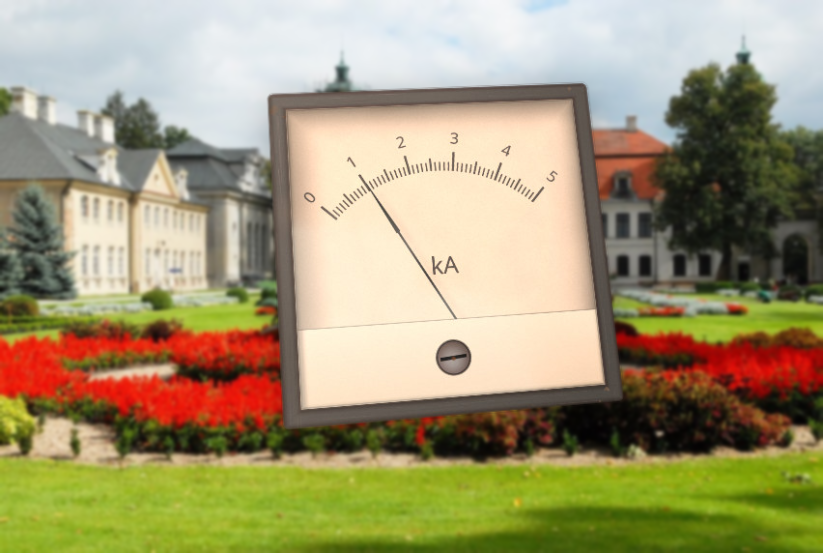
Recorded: 1 kA
